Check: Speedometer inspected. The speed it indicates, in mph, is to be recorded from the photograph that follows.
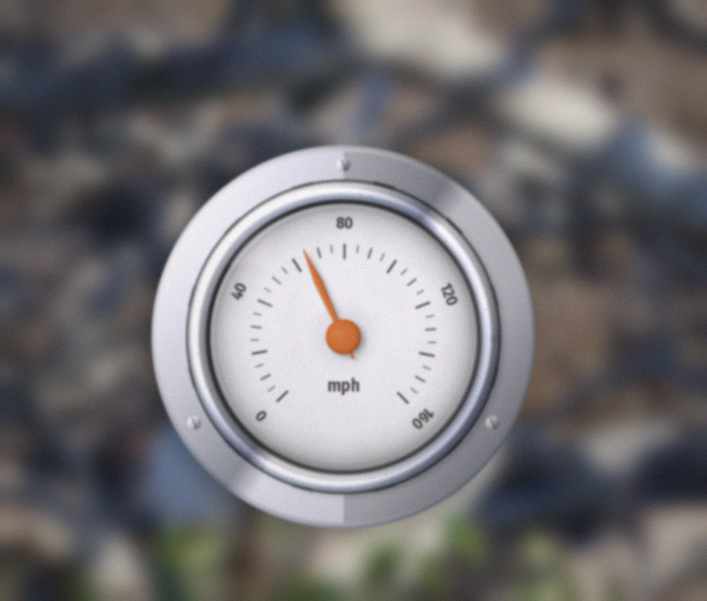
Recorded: 65 mph
